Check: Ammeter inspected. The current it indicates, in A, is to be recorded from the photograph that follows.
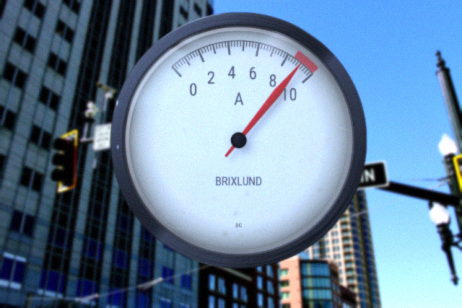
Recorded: 9 A
